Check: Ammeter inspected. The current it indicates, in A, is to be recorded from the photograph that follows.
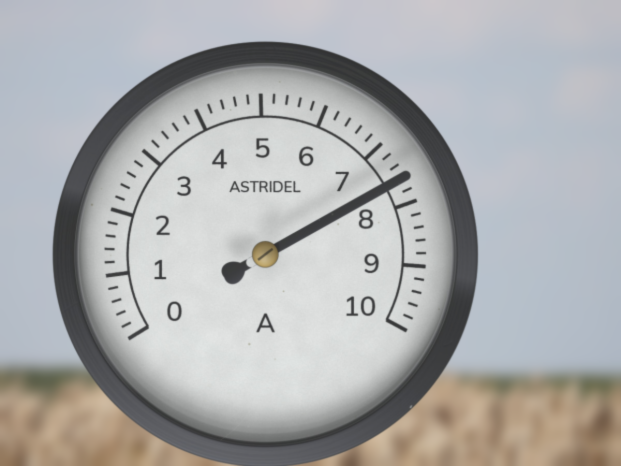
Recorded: 7.6 A
